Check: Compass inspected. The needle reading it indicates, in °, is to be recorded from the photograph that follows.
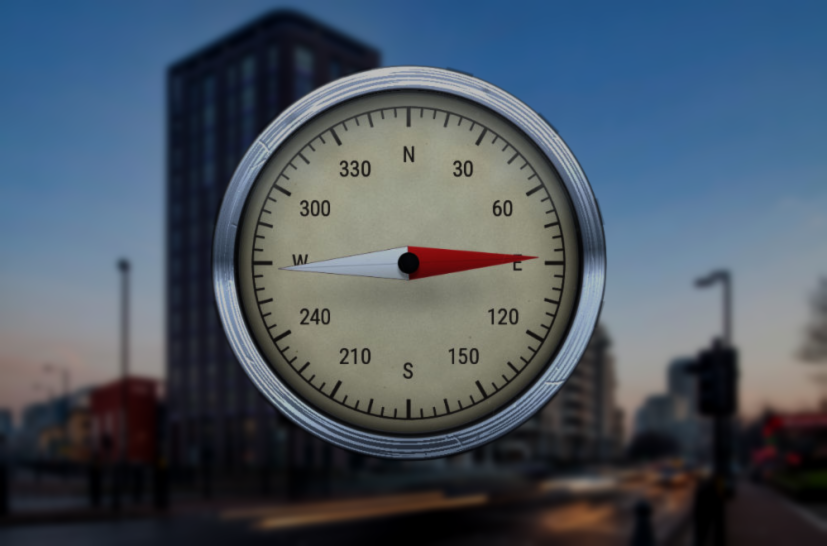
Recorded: 87.5 °
